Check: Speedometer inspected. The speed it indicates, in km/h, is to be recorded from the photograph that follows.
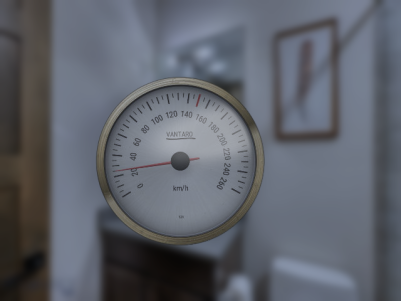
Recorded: 25 km/h
